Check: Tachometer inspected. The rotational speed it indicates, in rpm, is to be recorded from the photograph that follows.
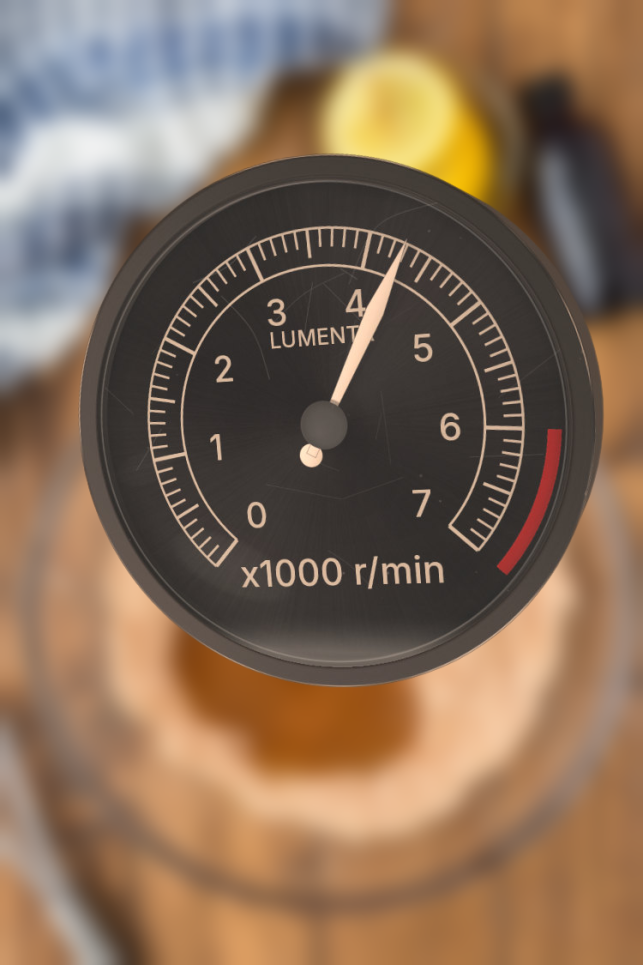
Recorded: 4300 rpm
